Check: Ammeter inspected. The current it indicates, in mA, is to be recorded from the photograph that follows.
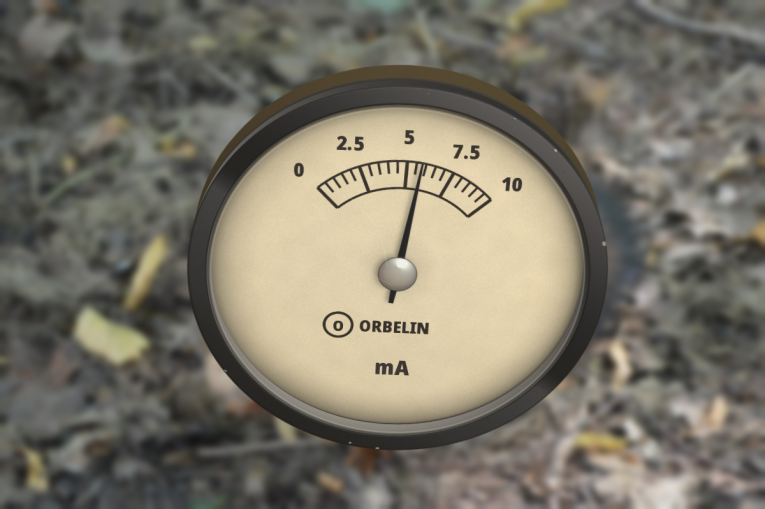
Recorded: 5.75 mA
